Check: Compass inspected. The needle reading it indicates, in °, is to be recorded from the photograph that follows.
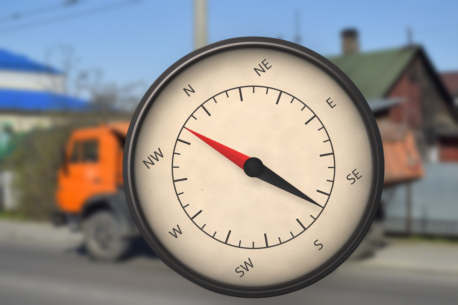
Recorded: 340 °
